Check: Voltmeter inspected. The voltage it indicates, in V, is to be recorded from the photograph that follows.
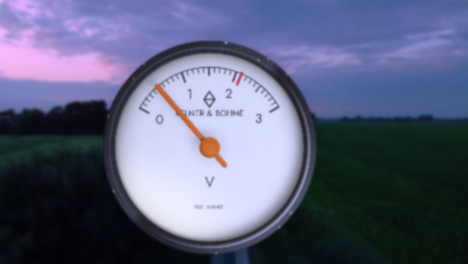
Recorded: 0.5 V
